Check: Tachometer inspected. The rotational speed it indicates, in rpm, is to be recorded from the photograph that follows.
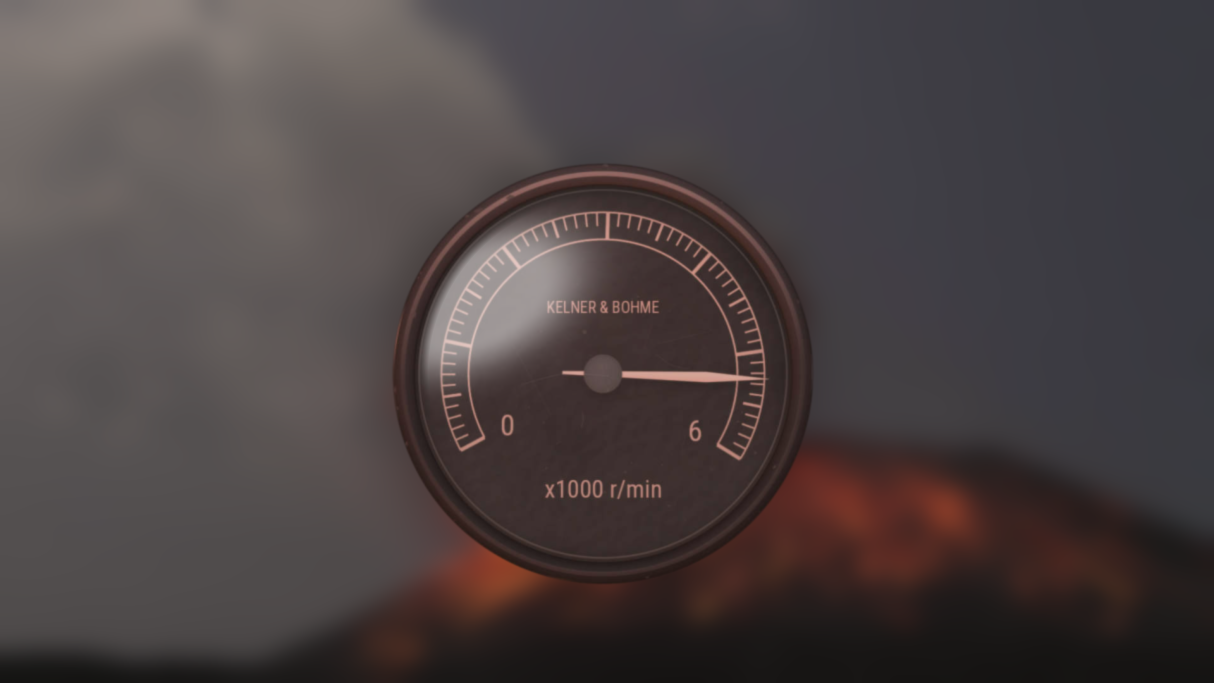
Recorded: 5250 rpm
